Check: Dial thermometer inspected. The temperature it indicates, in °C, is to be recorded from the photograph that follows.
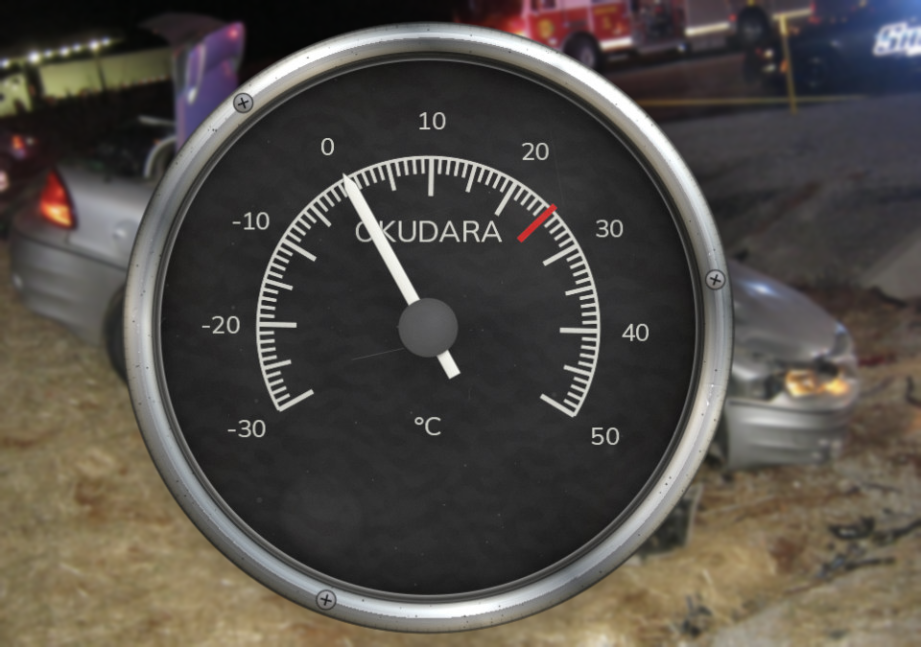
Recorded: 0 °C
